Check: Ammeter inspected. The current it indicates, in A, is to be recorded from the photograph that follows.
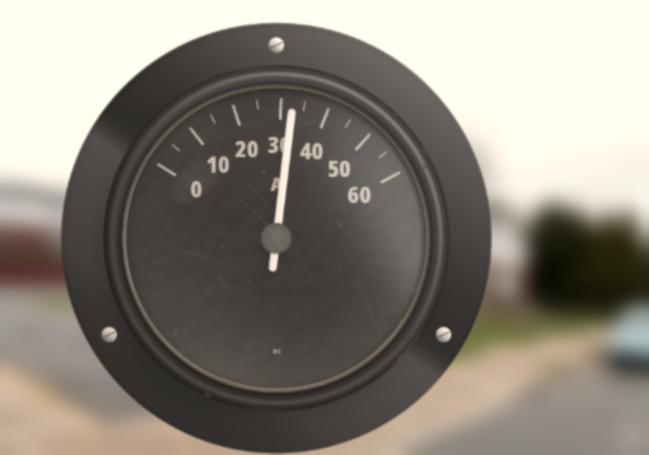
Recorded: 32.5 A
